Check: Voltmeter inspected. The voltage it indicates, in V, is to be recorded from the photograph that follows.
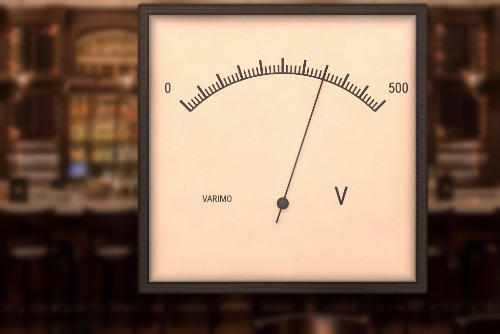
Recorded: 350 V
